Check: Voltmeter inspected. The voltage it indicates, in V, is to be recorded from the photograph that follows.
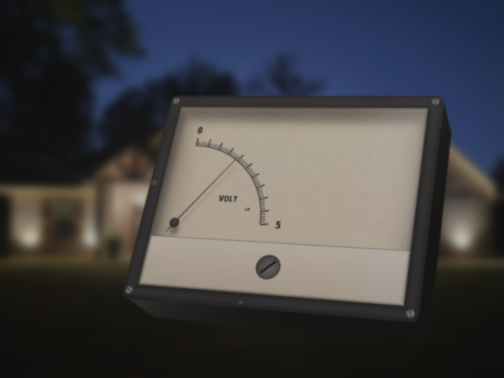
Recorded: 2 V
